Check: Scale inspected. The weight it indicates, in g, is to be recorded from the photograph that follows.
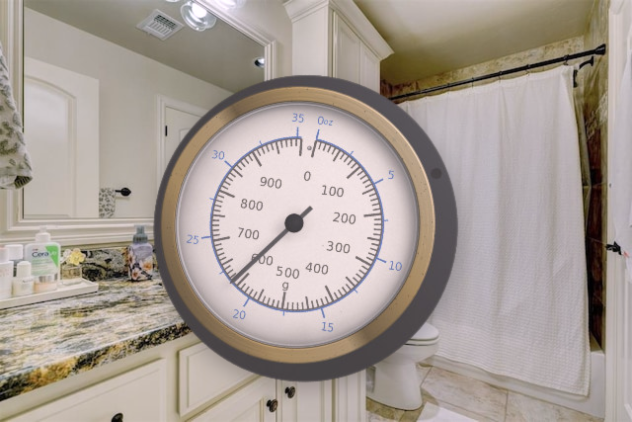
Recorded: 610 g
